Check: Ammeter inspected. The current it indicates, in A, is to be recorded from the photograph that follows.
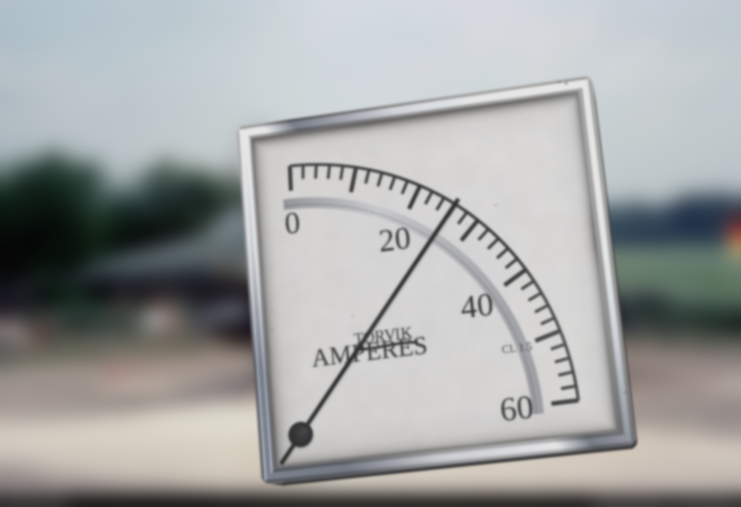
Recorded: 26 A
